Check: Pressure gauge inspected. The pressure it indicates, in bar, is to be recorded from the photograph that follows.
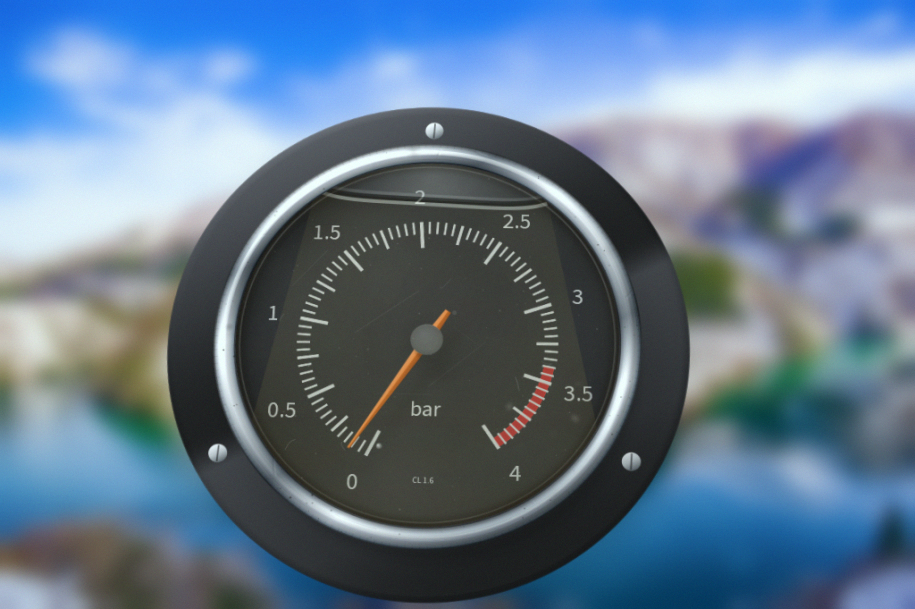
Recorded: 0.1 bar
